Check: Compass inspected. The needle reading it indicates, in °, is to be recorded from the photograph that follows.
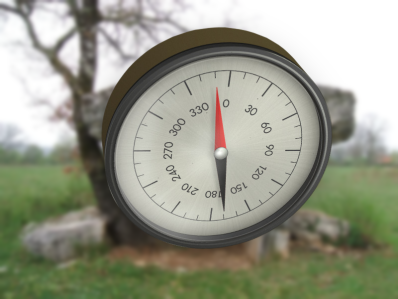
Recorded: 350 °
